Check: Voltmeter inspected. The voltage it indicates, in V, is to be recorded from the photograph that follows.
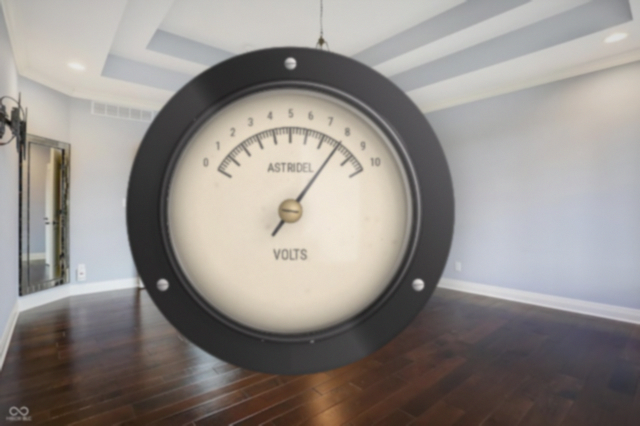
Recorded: 8 V
